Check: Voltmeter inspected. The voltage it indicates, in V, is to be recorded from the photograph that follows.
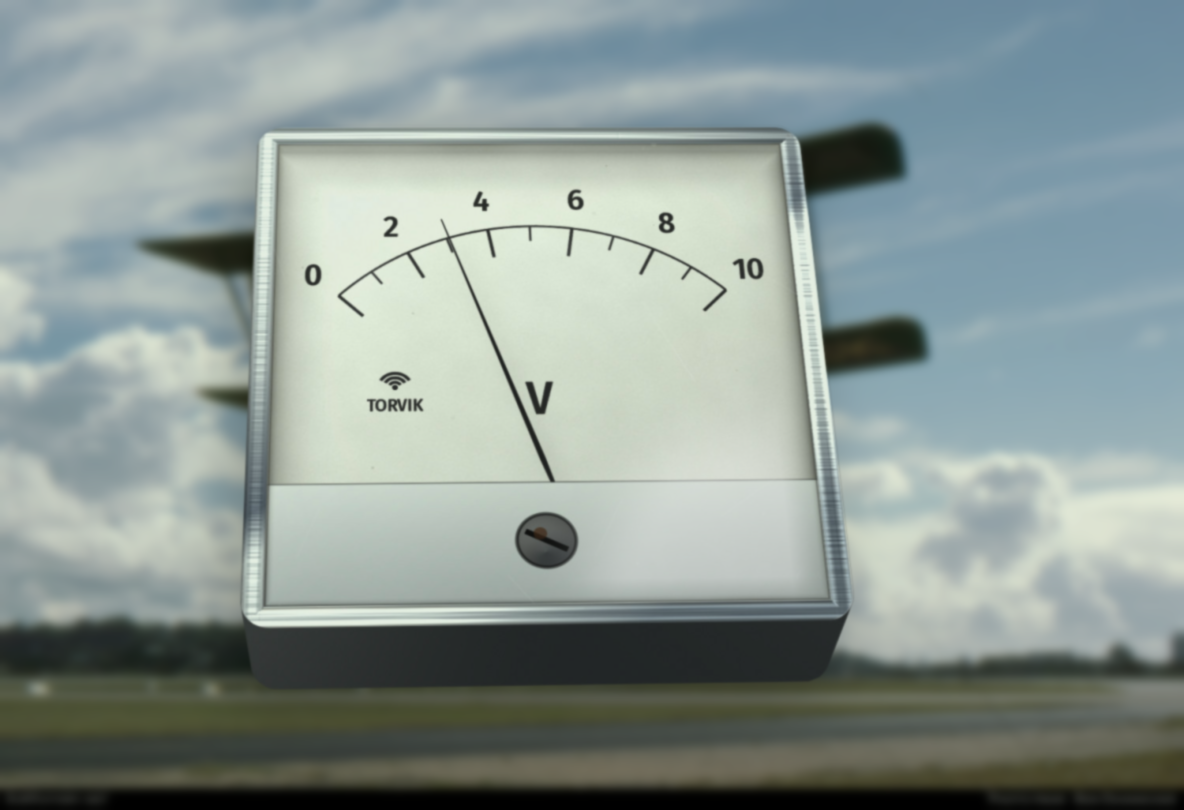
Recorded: 3 V
